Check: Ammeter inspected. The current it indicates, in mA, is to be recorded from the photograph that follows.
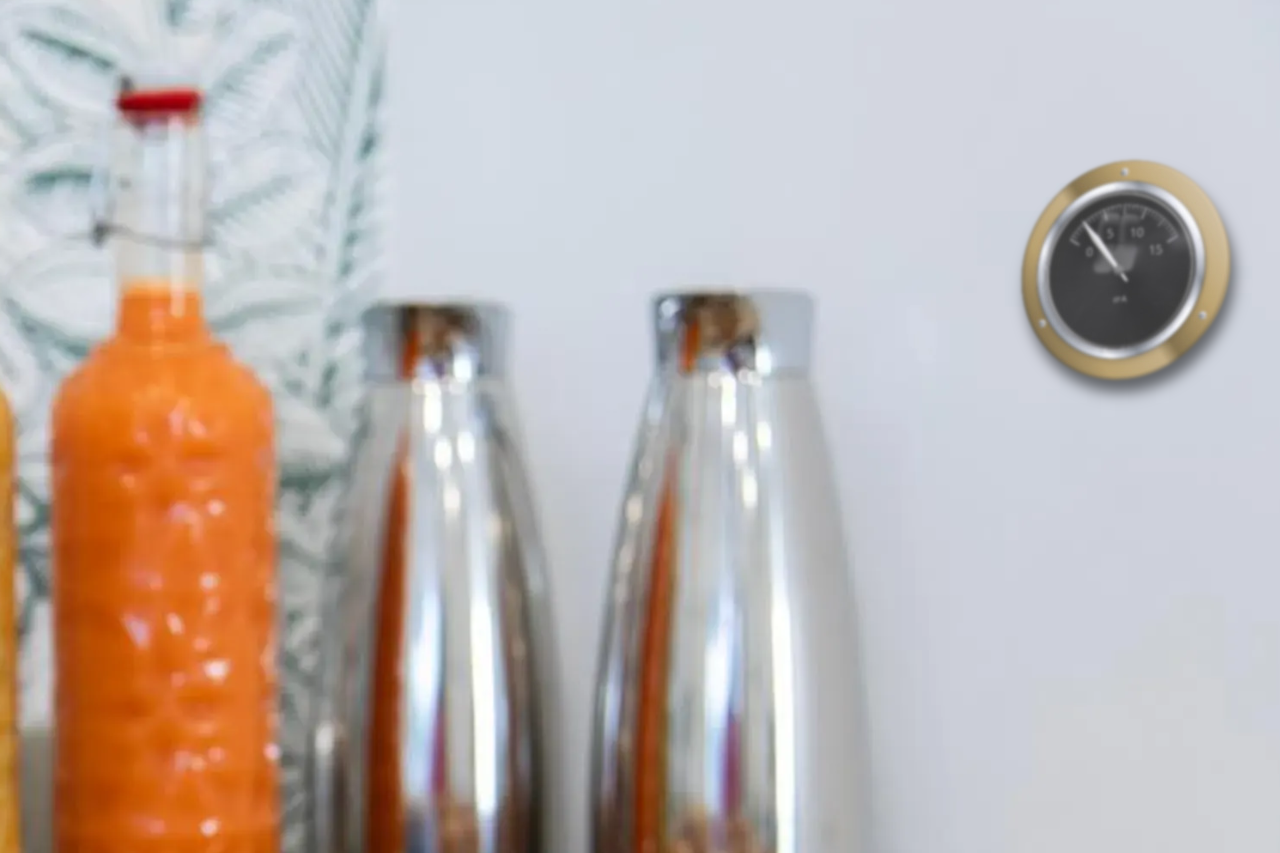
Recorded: 2.5 mA
